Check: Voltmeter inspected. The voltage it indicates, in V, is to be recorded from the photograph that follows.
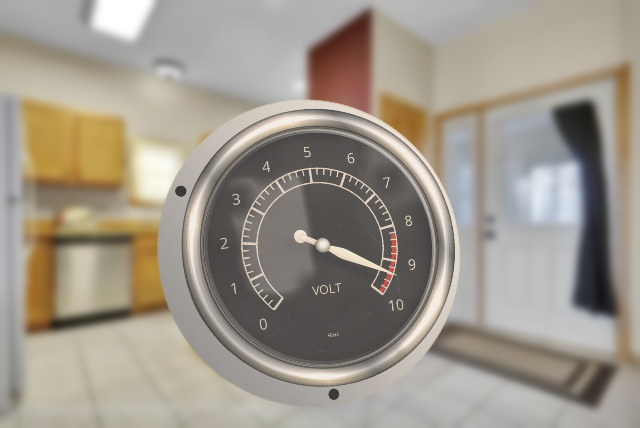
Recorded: 9.4 V
